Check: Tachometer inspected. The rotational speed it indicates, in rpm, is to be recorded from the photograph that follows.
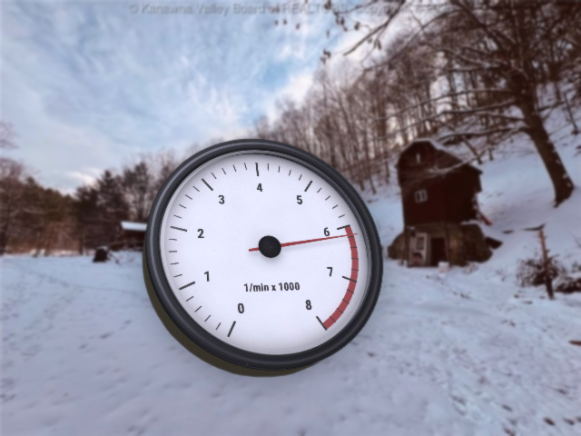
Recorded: 6200 rpm
